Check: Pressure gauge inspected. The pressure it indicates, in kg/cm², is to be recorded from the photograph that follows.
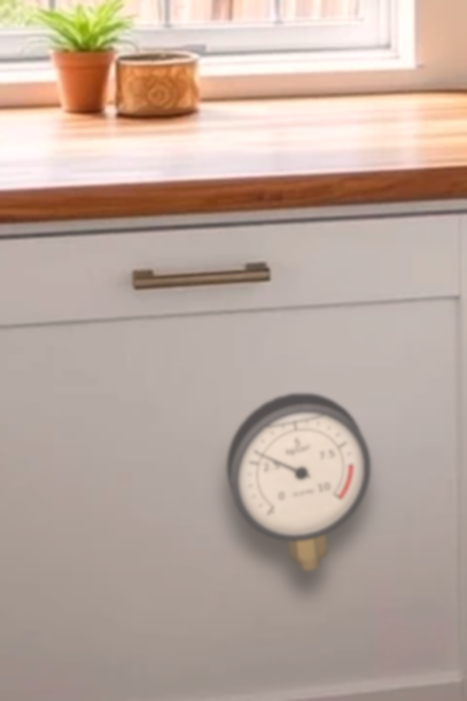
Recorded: 3 kg/cm²
